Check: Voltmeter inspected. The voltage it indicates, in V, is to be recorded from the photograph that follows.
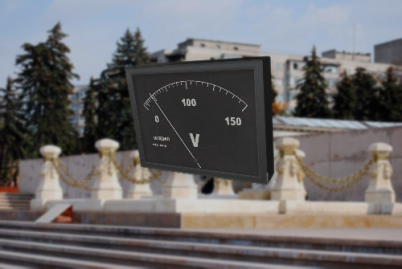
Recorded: 50 V
